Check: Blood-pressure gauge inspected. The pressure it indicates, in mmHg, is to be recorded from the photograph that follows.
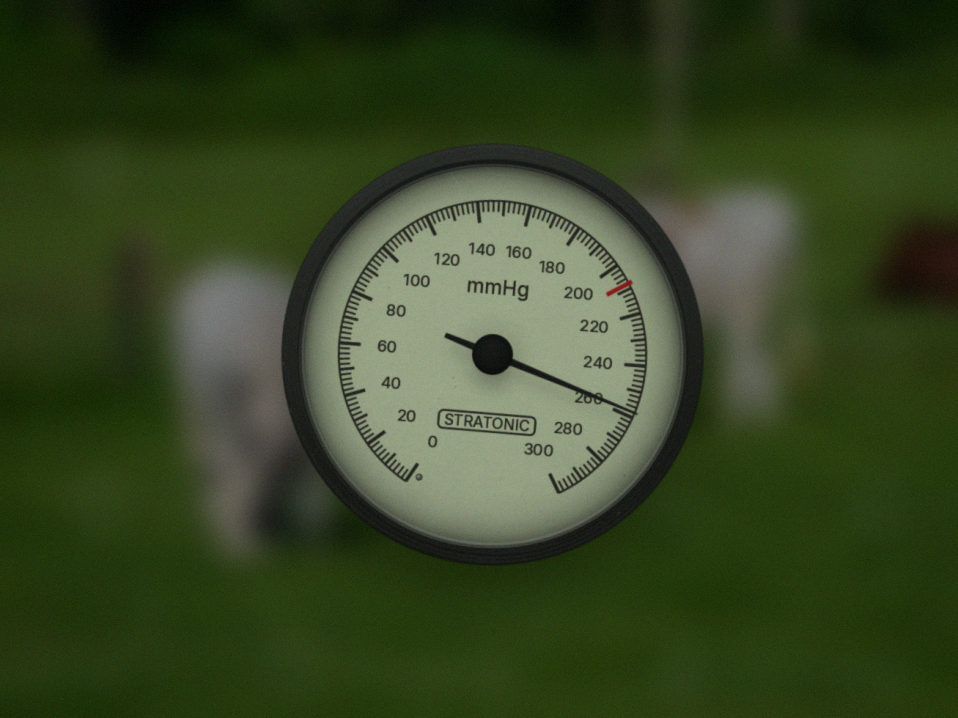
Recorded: 258 mmHg
